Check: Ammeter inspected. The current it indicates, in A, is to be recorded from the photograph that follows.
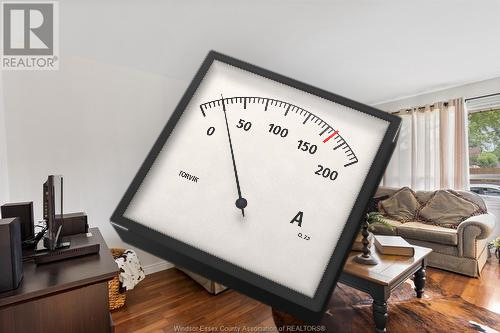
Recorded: 25 A
